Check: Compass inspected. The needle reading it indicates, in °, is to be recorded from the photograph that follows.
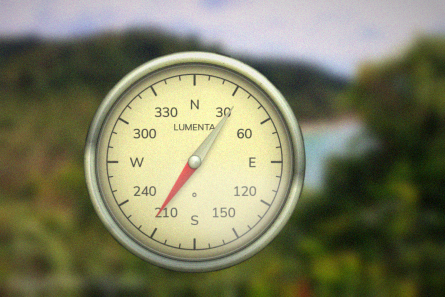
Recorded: 215 °
